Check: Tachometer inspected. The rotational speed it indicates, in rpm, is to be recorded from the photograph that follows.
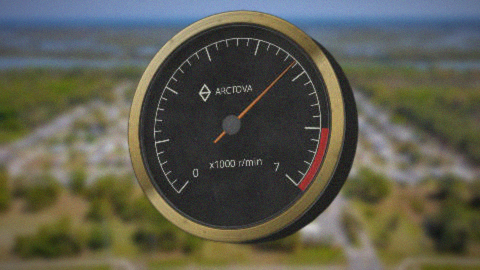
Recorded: 4800 rpm
